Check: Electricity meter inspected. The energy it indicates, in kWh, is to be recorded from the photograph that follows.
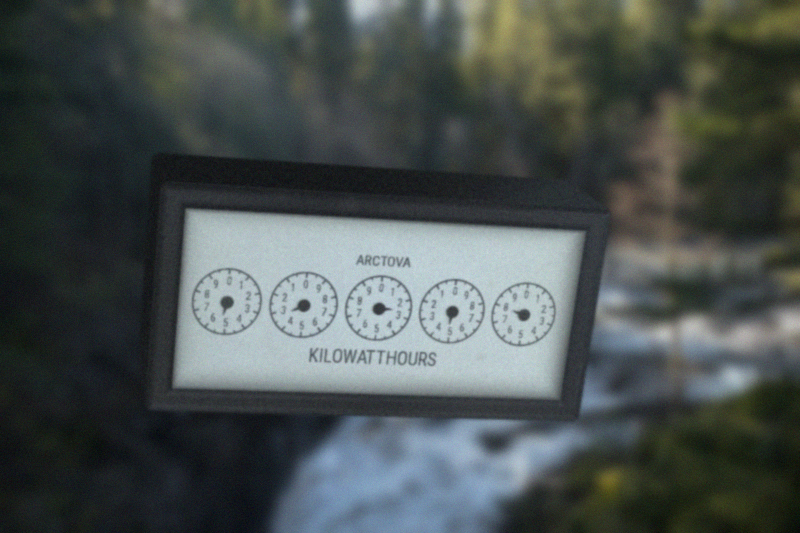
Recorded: 53248 kWh
